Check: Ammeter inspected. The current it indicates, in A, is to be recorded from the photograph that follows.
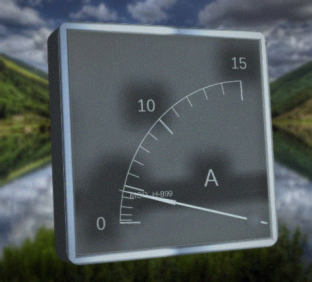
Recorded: 4.5 A
